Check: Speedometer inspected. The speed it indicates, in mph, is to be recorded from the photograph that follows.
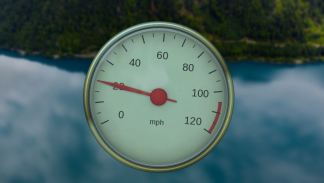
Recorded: 20 mph
